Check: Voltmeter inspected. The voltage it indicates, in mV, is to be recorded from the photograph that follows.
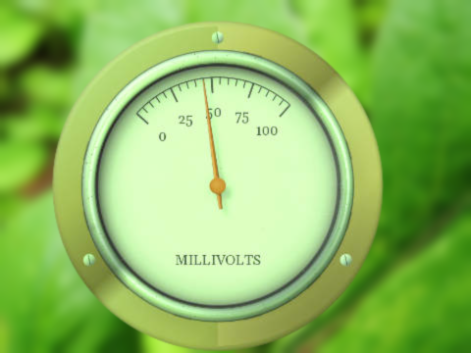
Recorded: 45 mV
